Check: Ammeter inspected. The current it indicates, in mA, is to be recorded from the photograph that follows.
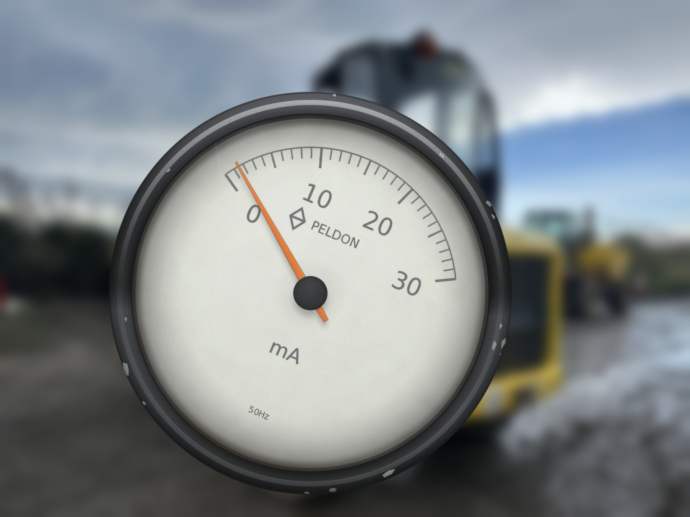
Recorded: 1.5 mA
